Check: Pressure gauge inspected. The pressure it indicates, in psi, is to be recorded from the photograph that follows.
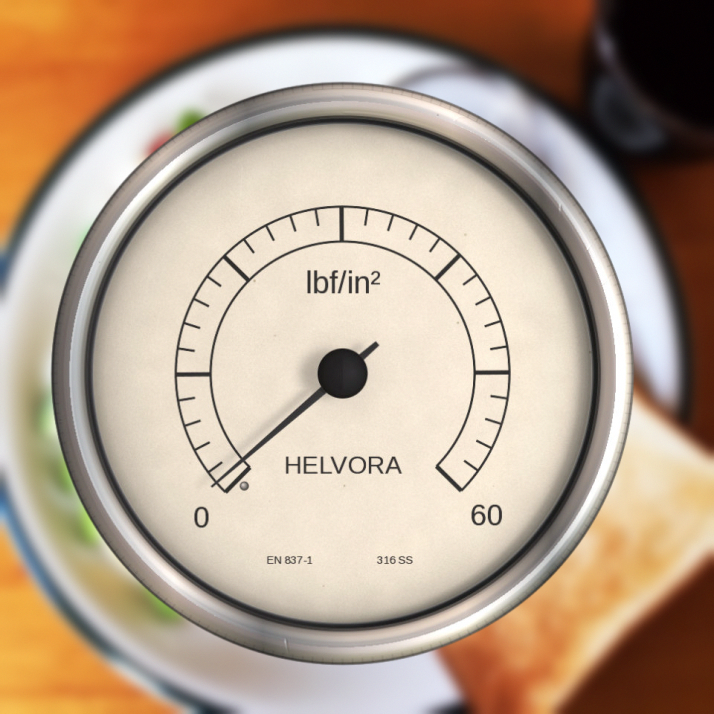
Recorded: 1 psi
